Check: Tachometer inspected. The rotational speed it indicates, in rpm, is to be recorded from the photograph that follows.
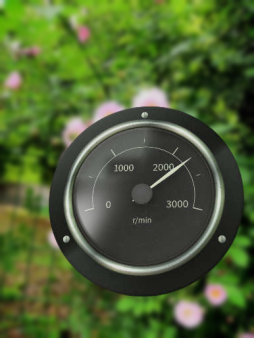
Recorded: 2250 rpm
